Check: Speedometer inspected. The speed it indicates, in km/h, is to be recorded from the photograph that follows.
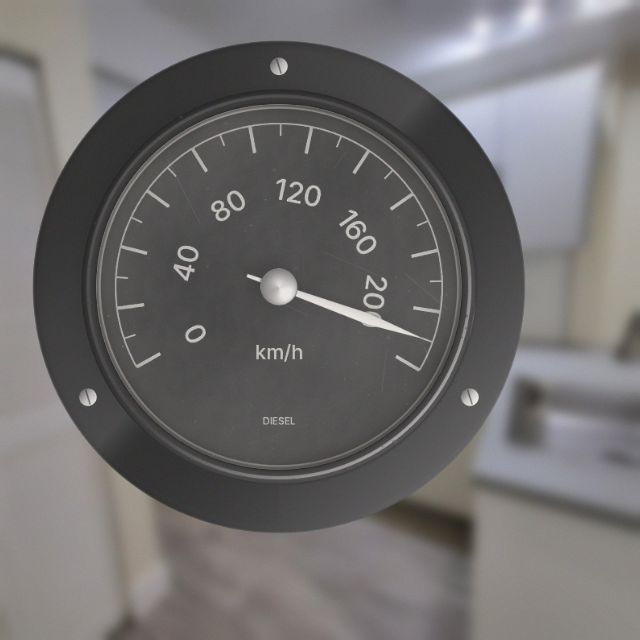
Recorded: 210 km/h
